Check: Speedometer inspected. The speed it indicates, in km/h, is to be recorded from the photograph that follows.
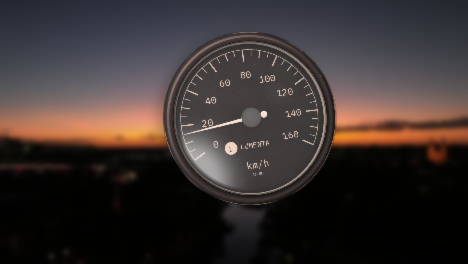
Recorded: 15 km/h
